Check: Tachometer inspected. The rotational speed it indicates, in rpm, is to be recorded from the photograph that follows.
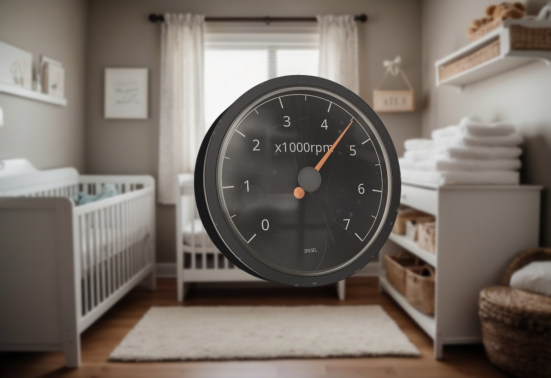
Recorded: 4500 rpm
